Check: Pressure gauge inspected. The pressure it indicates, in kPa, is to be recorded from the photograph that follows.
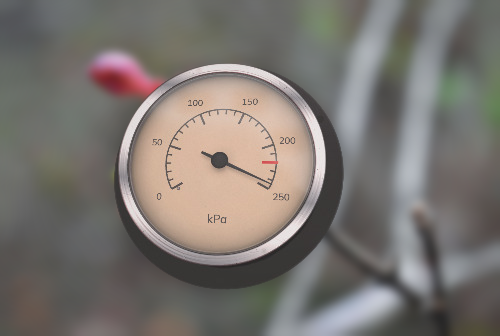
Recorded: 245 kPa
